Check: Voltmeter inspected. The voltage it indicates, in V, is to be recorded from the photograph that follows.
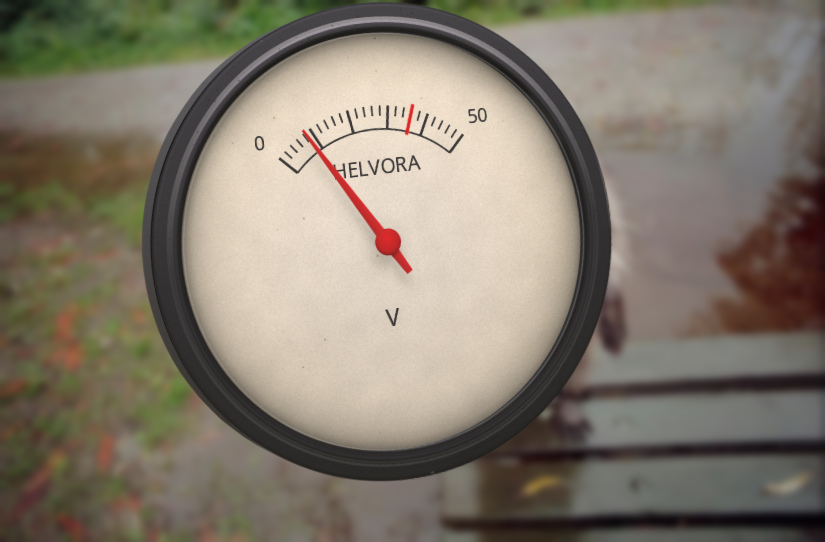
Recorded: 8 V
